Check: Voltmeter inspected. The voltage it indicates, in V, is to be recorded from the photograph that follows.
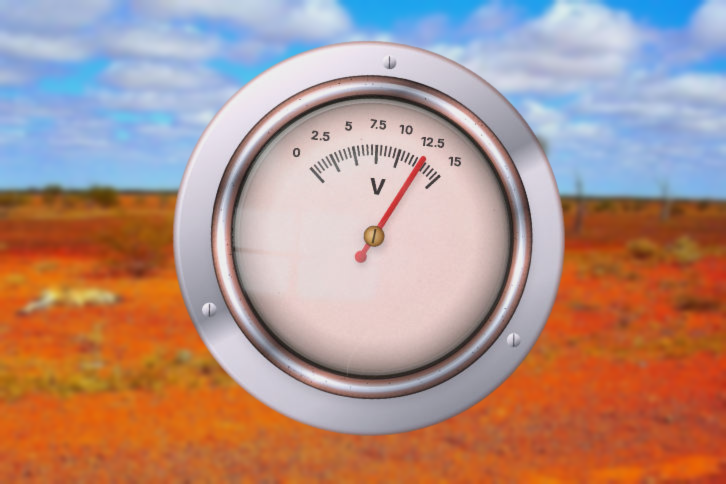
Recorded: 12.5 V
